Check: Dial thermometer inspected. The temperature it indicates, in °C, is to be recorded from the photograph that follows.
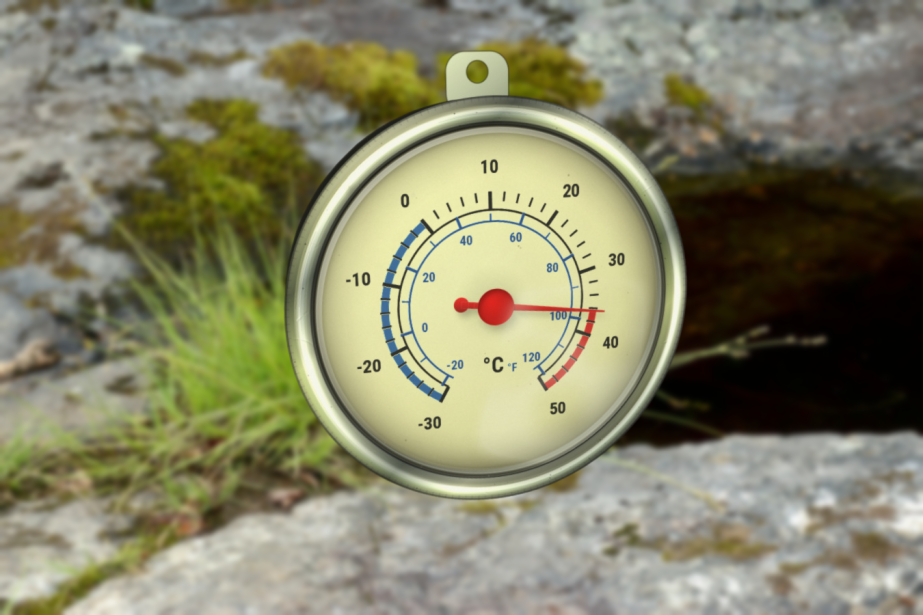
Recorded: 36 °C
